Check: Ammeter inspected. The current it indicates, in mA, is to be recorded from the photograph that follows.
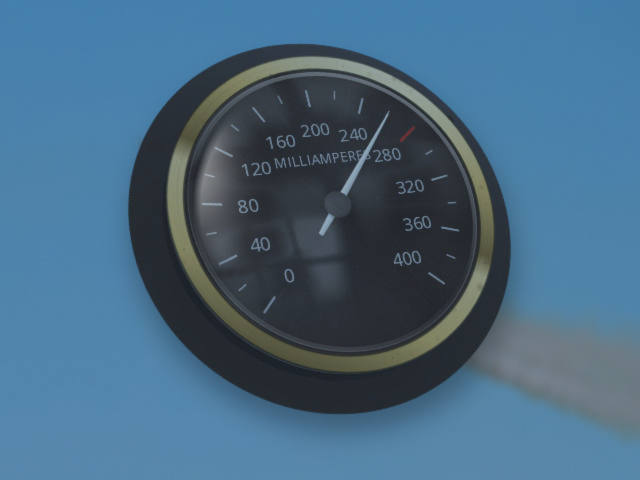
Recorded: 260 mA
